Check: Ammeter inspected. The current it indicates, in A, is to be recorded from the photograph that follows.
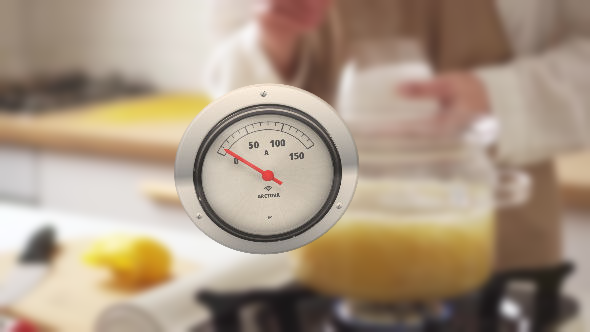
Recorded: 10 A
